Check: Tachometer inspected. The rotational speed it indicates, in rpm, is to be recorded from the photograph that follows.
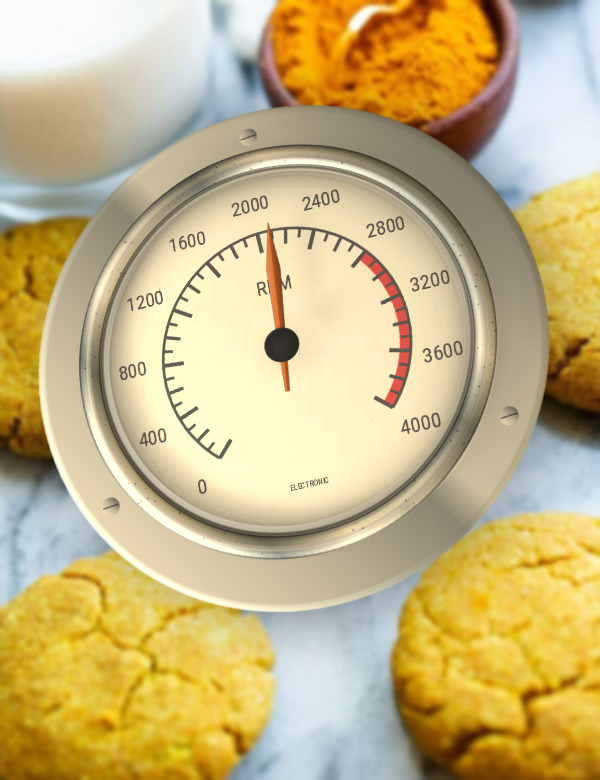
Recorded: 2100 rpm
